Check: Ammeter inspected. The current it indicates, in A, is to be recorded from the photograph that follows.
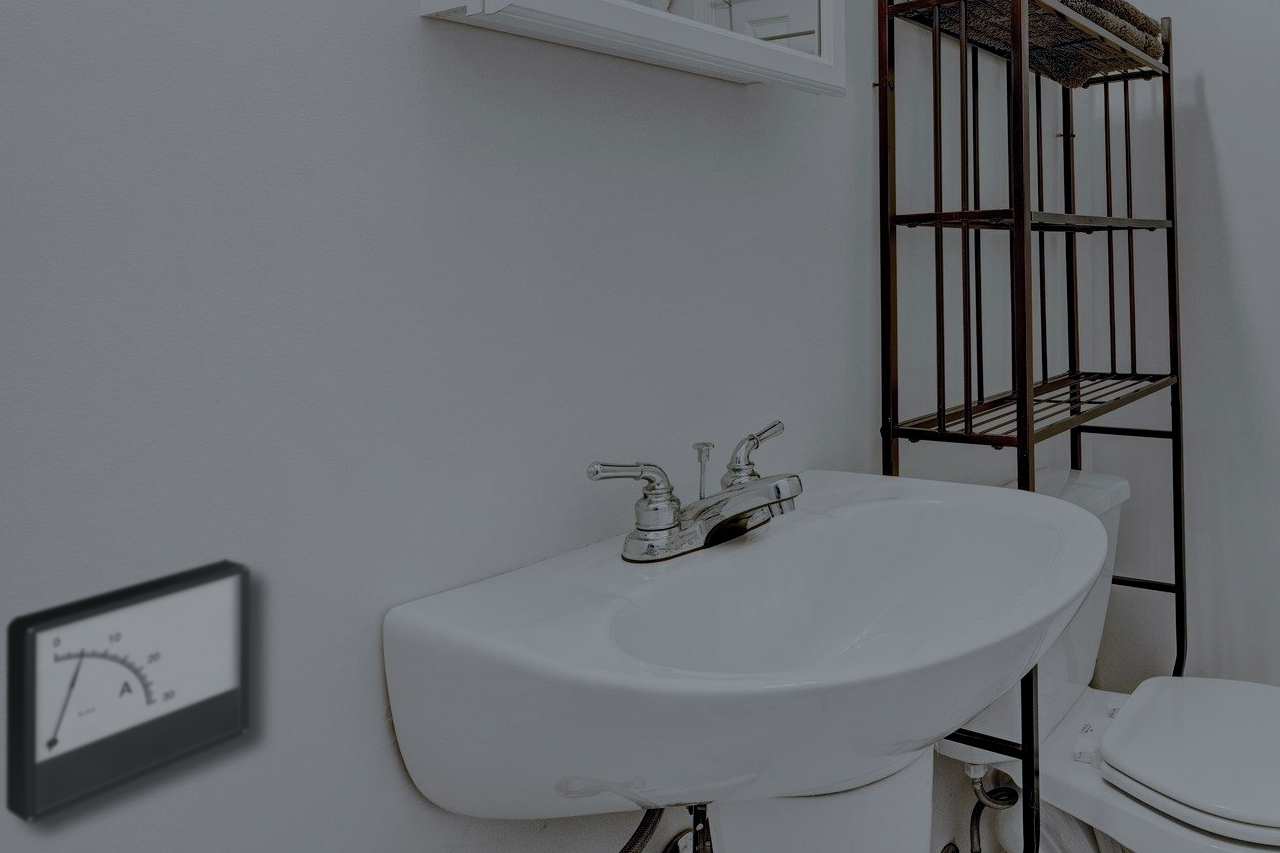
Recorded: 5 A
